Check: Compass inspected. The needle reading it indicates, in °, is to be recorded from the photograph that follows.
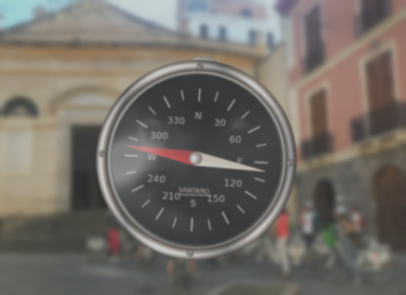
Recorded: 277.5 °
